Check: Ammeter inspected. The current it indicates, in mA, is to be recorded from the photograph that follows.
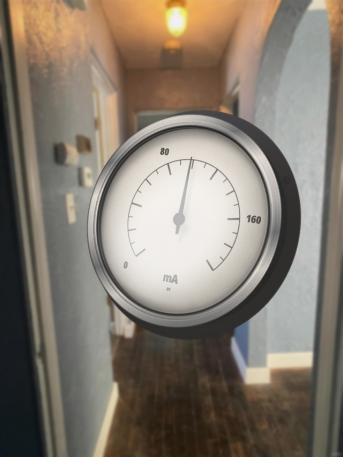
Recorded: 100 mA
